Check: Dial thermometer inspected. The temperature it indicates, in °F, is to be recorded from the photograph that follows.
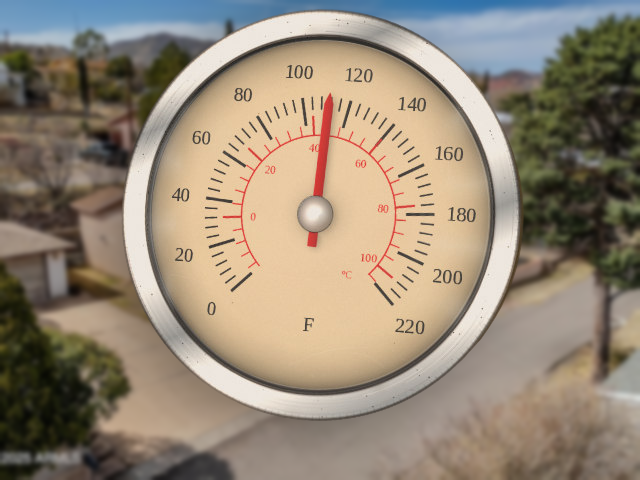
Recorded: 112 °F
